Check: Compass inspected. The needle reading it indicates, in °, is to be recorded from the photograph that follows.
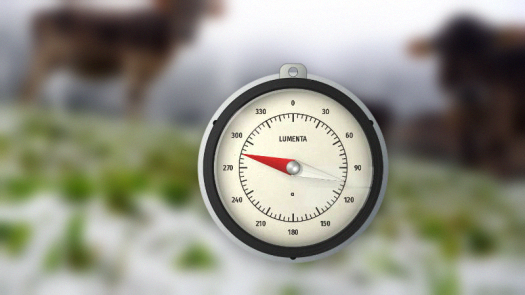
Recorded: 285 °
